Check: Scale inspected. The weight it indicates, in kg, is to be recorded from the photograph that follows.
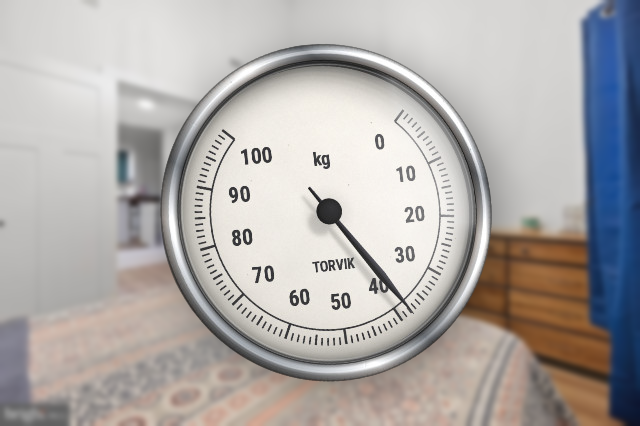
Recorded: 38 kg
